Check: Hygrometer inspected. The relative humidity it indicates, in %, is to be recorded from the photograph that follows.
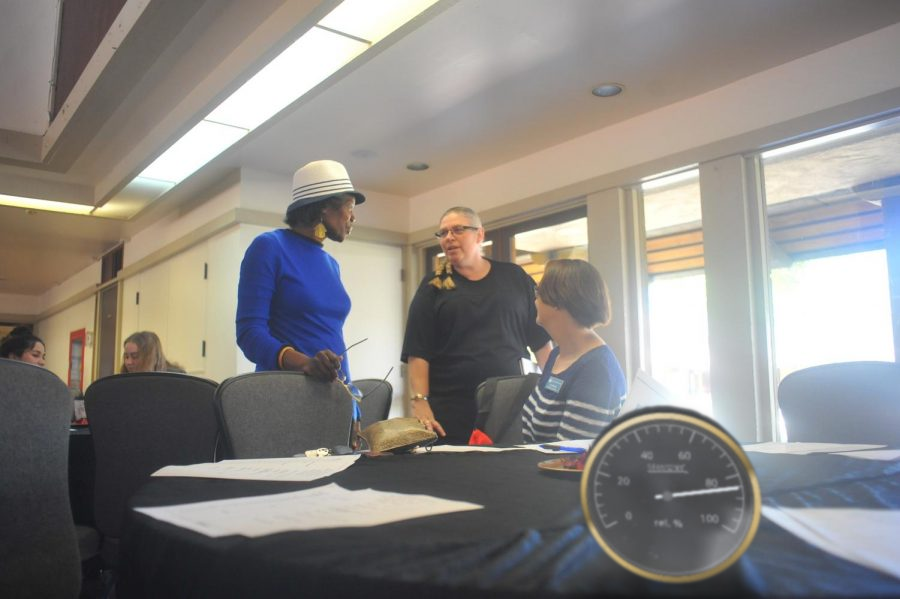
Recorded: 84 %
